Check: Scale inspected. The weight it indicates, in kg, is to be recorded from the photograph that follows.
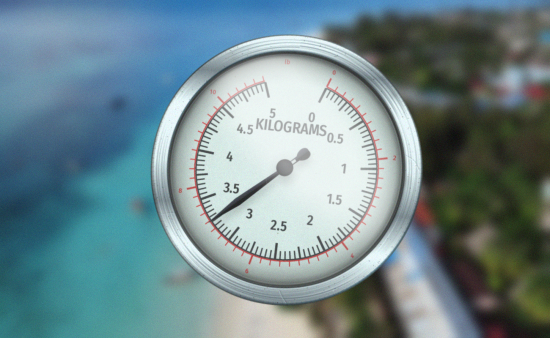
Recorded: 3.25 kg
